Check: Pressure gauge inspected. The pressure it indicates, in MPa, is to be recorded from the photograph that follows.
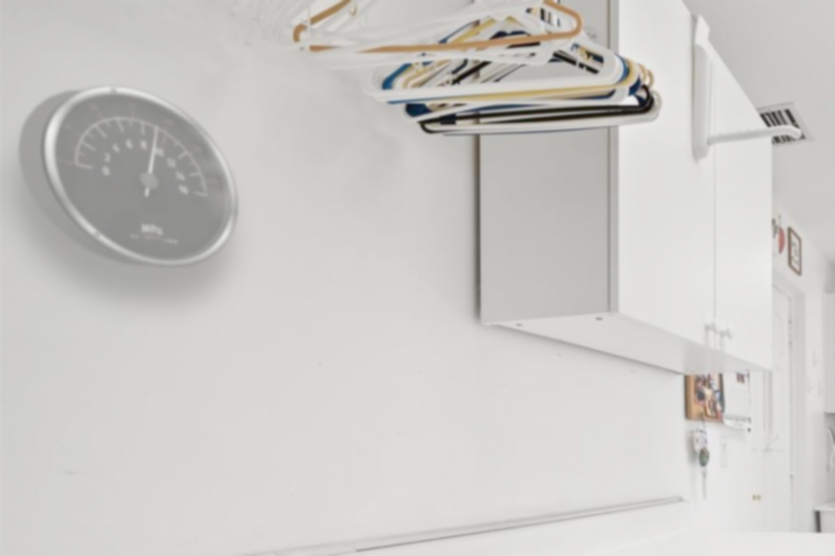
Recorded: 9 MPa
